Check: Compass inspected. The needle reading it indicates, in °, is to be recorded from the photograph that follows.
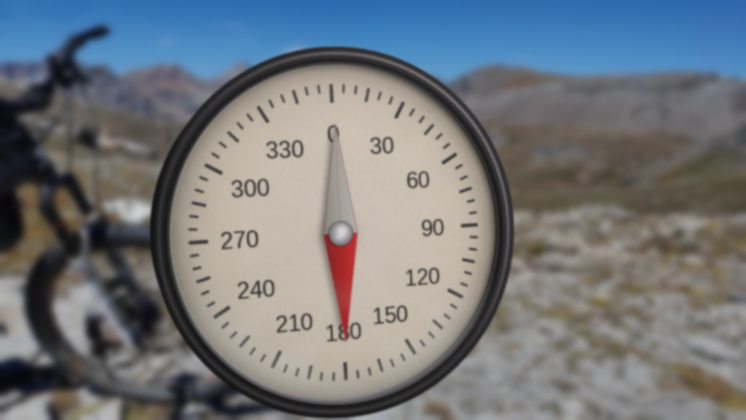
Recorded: 180 °
